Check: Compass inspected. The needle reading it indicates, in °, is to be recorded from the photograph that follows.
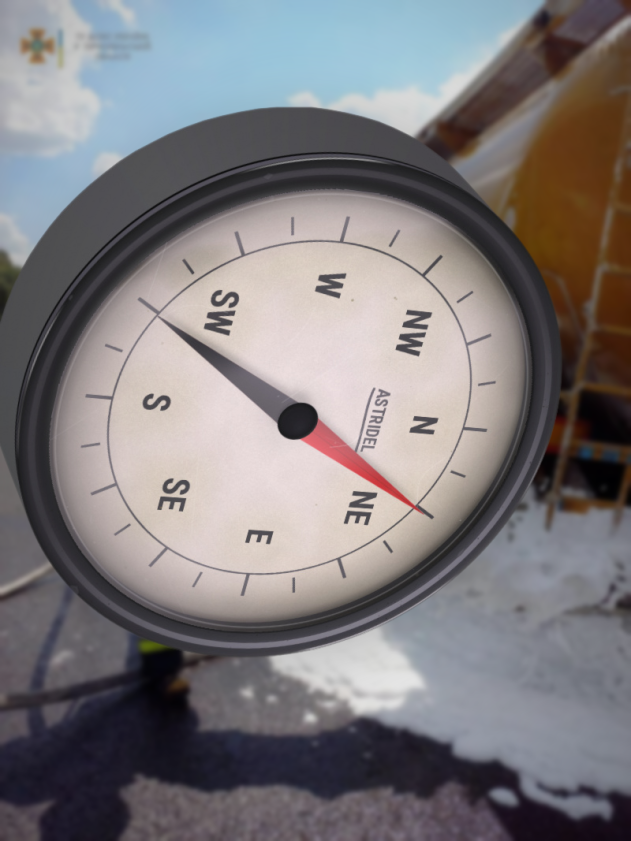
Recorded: 30 °
